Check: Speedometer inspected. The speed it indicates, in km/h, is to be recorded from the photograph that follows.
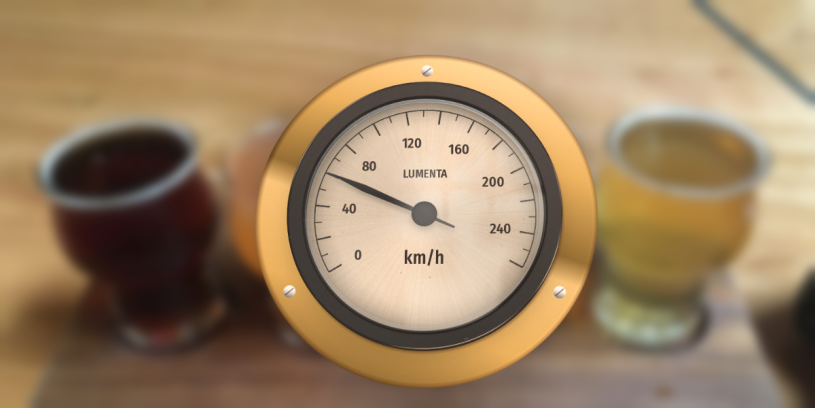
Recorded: 60 km/h
